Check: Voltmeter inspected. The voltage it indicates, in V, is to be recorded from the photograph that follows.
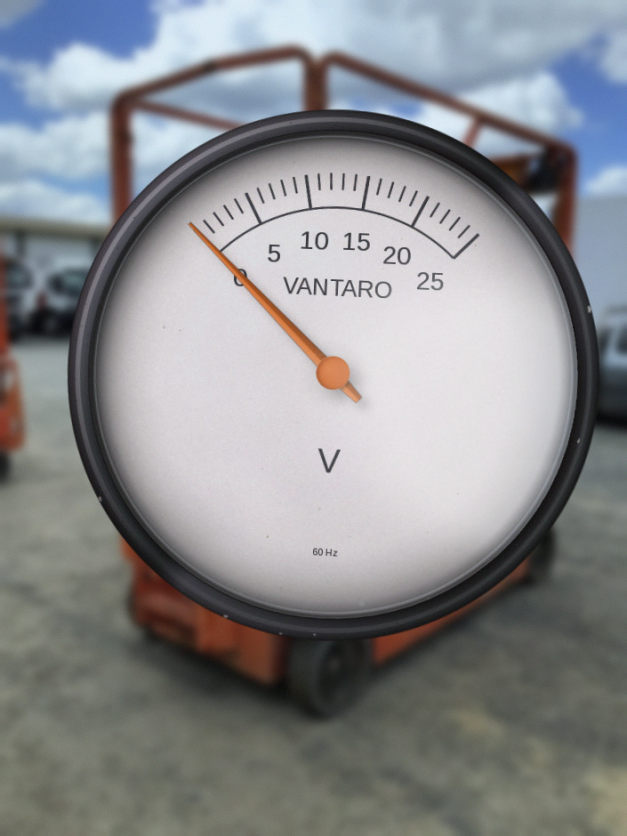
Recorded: 0 V
